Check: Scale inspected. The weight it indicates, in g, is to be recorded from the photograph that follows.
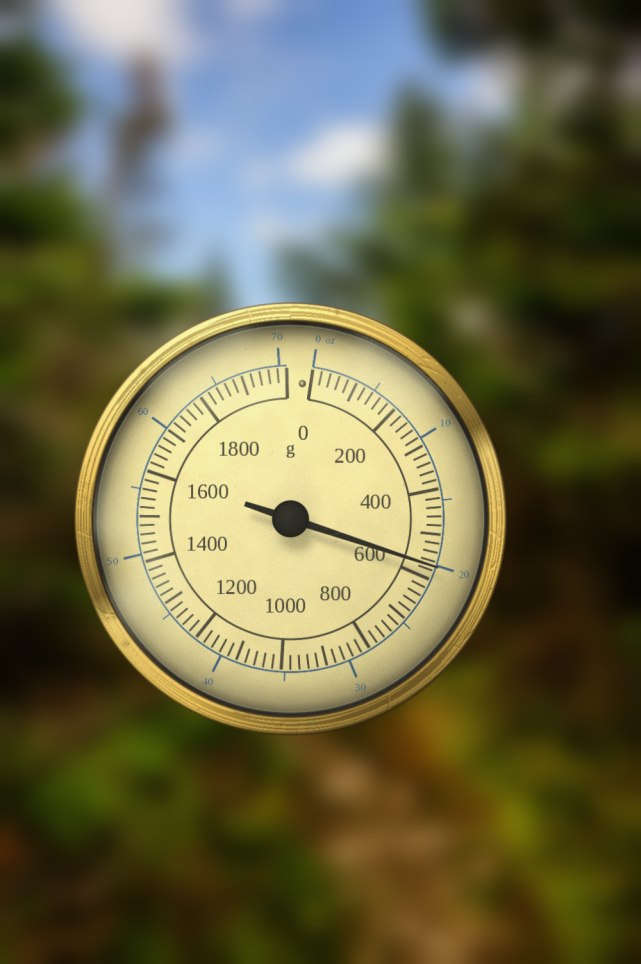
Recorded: 570 g
